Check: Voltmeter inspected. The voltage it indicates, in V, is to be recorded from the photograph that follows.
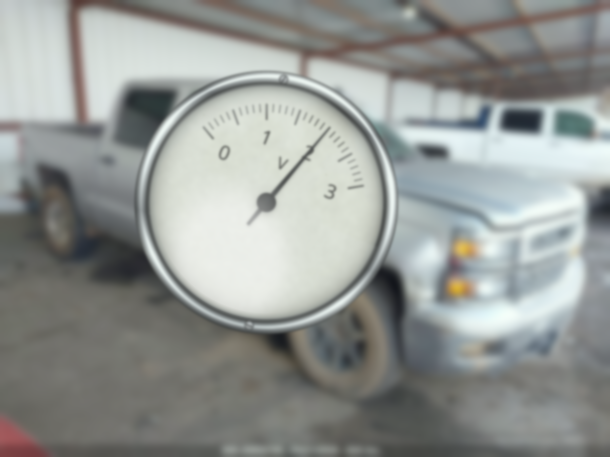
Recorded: 2 V
